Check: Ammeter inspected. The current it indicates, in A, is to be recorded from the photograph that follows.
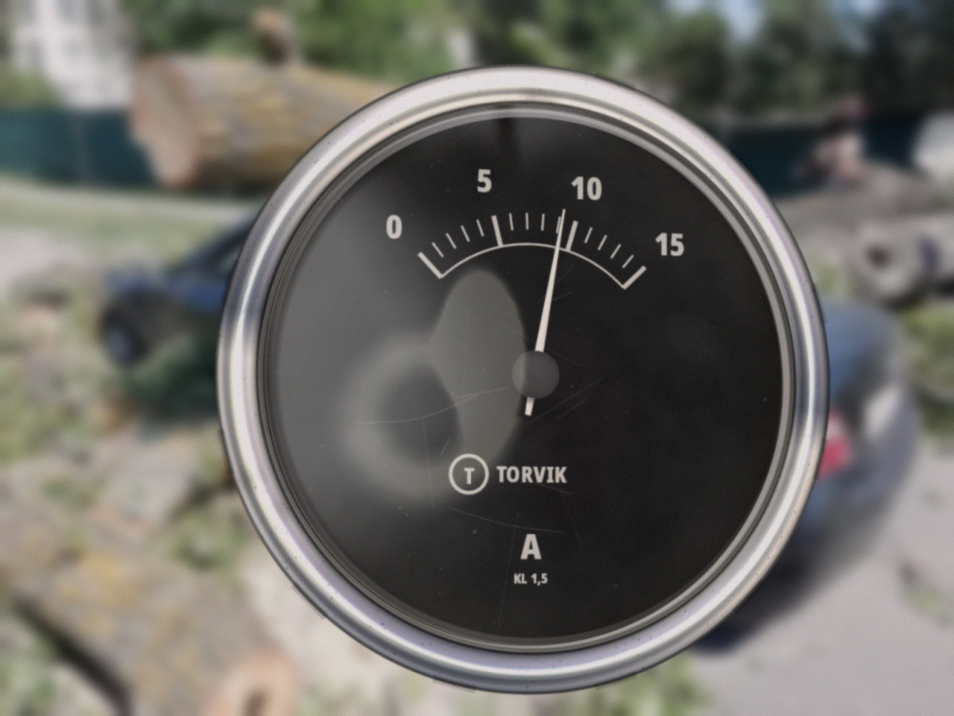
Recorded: 9 A
